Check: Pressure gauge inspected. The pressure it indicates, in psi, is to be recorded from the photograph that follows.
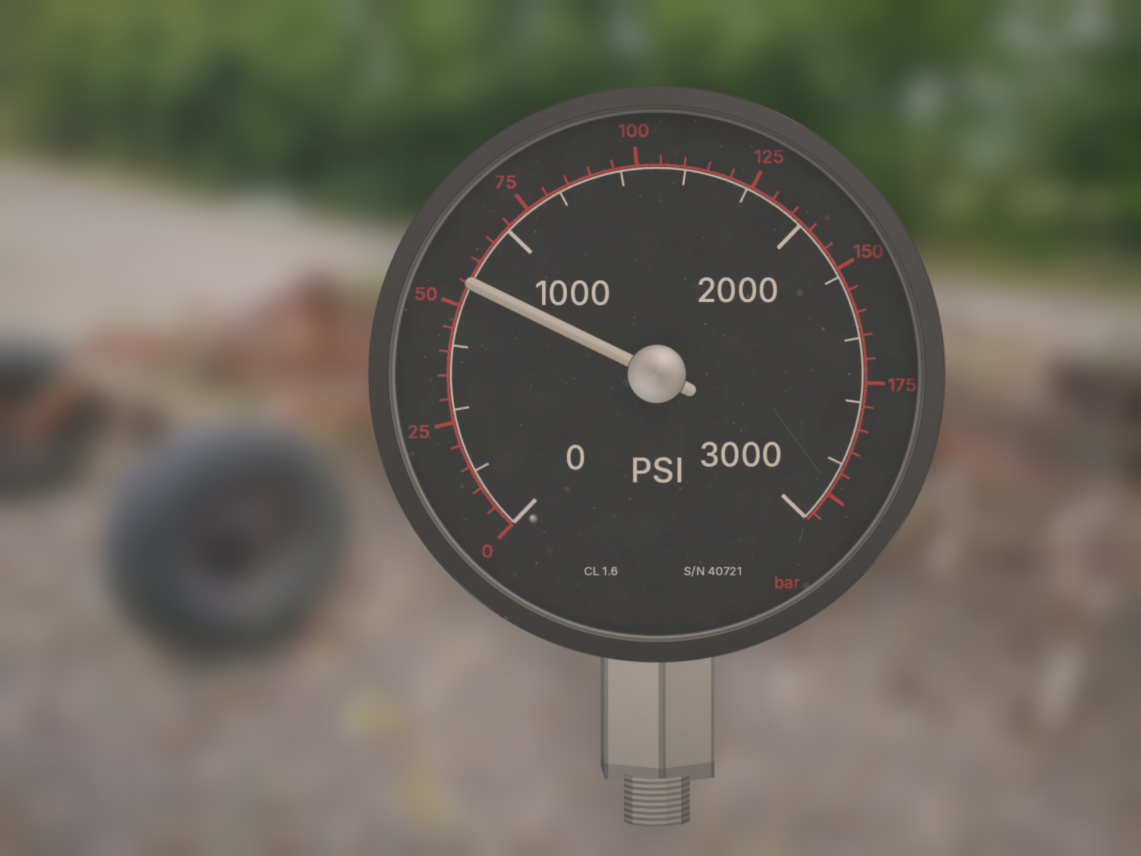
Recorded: 800 psi
